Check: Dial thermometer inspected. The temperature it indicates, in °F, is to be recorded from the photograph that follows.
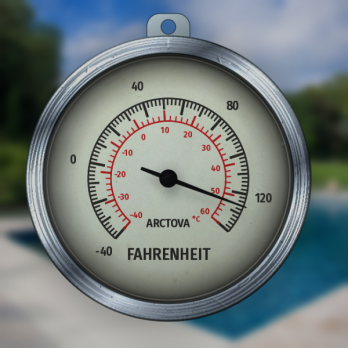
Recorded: 126 °F
